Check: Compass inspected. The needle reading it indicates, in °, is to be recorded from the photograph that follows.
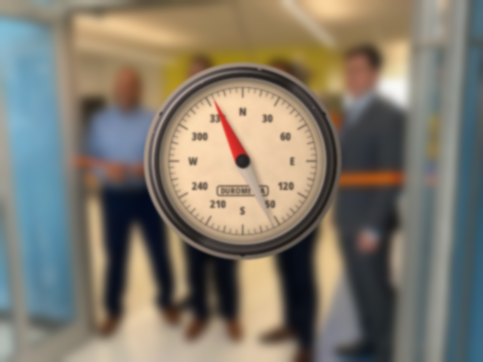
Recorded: 335 °
